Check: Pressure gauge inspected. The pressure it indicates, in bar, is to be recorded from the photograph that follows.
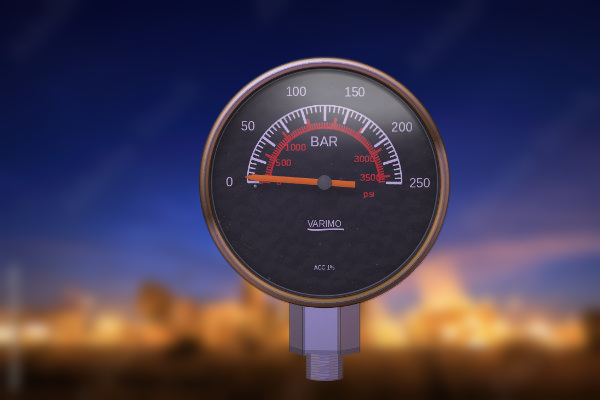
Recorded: 5 bar
